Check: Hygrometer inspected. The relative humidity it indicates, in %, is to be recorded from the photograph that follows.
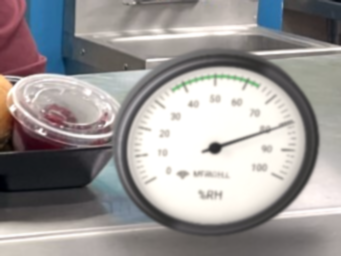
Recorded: 80 %
